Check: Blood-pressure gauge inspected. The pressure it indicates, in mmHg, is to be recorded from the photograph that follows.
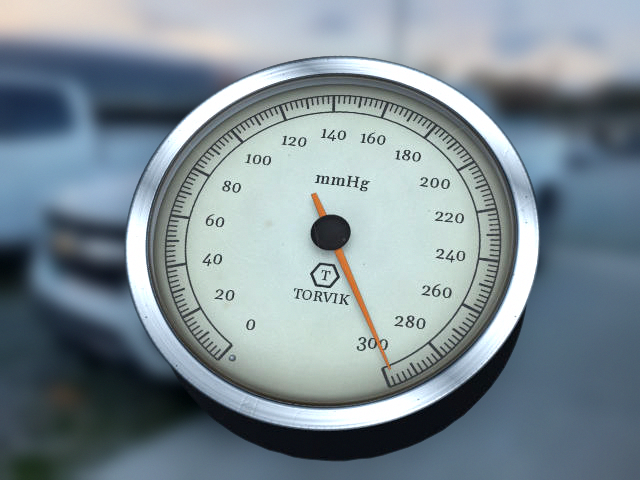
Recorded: 298 mmHg
